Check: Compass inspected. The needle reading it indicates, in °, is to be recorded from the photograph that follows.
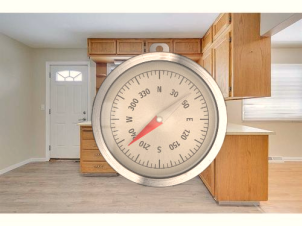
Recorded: 230 °
